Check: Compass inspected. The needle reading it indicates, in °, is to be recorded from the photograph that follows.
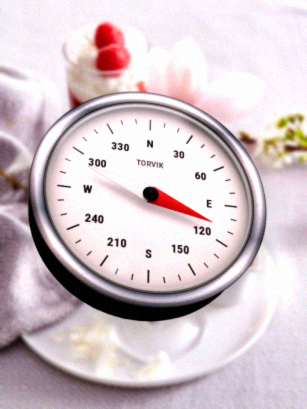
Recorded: 110 °
